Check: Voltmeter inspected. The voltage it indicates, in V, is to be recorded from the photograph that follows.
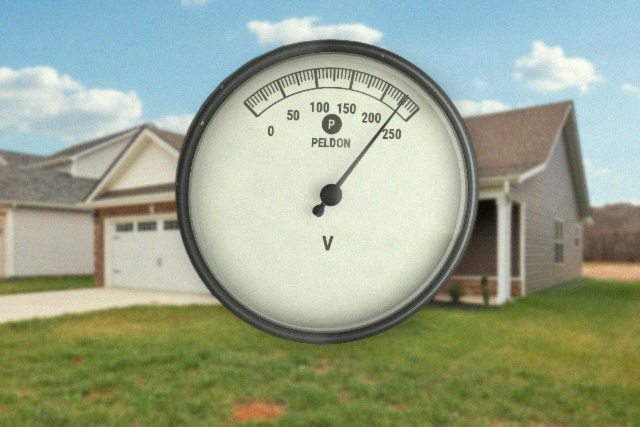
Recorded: 225 V
